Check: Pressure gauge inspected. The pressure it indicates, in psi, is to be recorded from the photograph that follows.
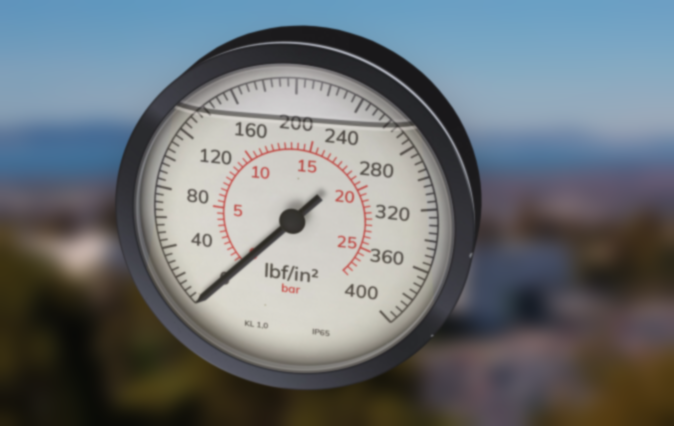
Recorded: 0 psi
